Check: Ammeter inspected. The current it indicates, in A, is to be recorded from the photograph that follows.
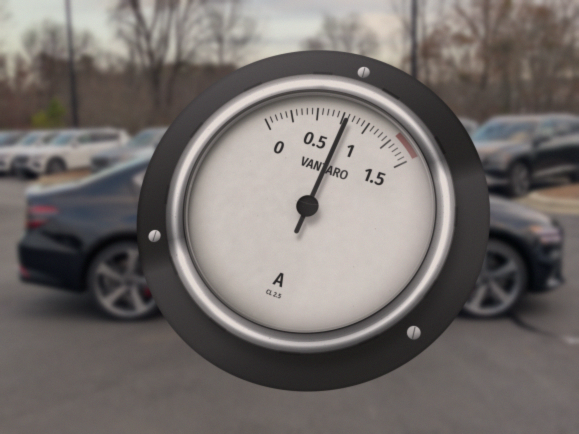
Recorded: 0.8 A
